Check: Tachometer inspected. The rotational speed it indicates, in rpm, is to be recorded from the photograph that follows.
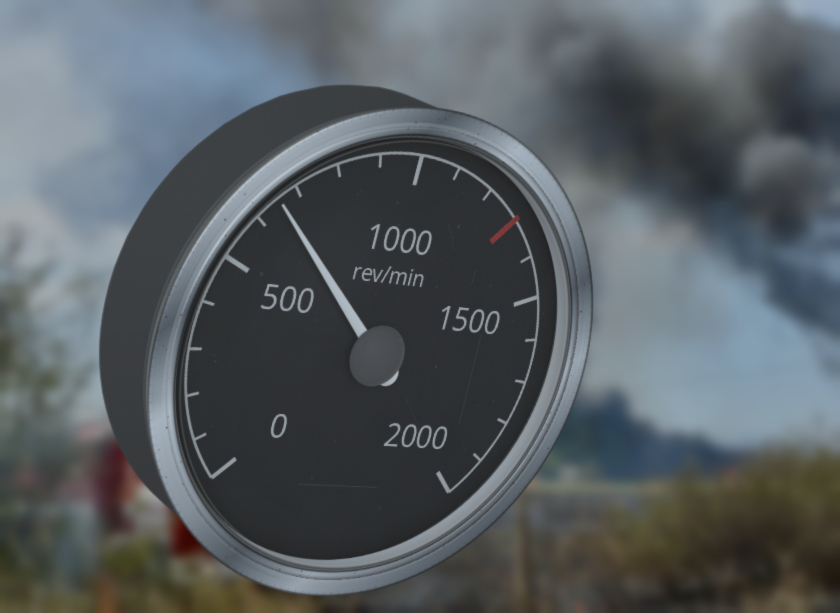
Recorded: 650 rpm
